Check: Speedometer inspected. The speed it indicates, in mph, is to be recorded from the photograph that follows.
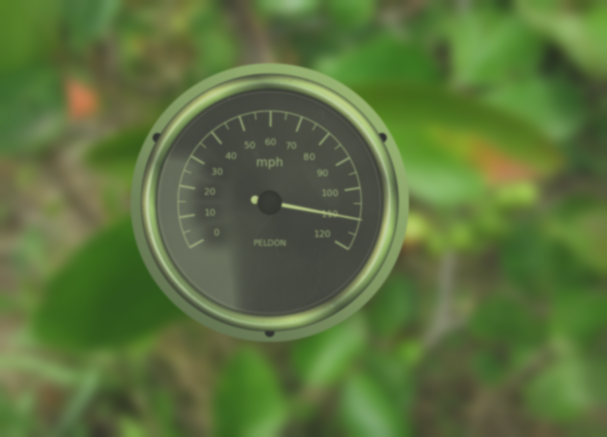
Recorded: 110 mph
